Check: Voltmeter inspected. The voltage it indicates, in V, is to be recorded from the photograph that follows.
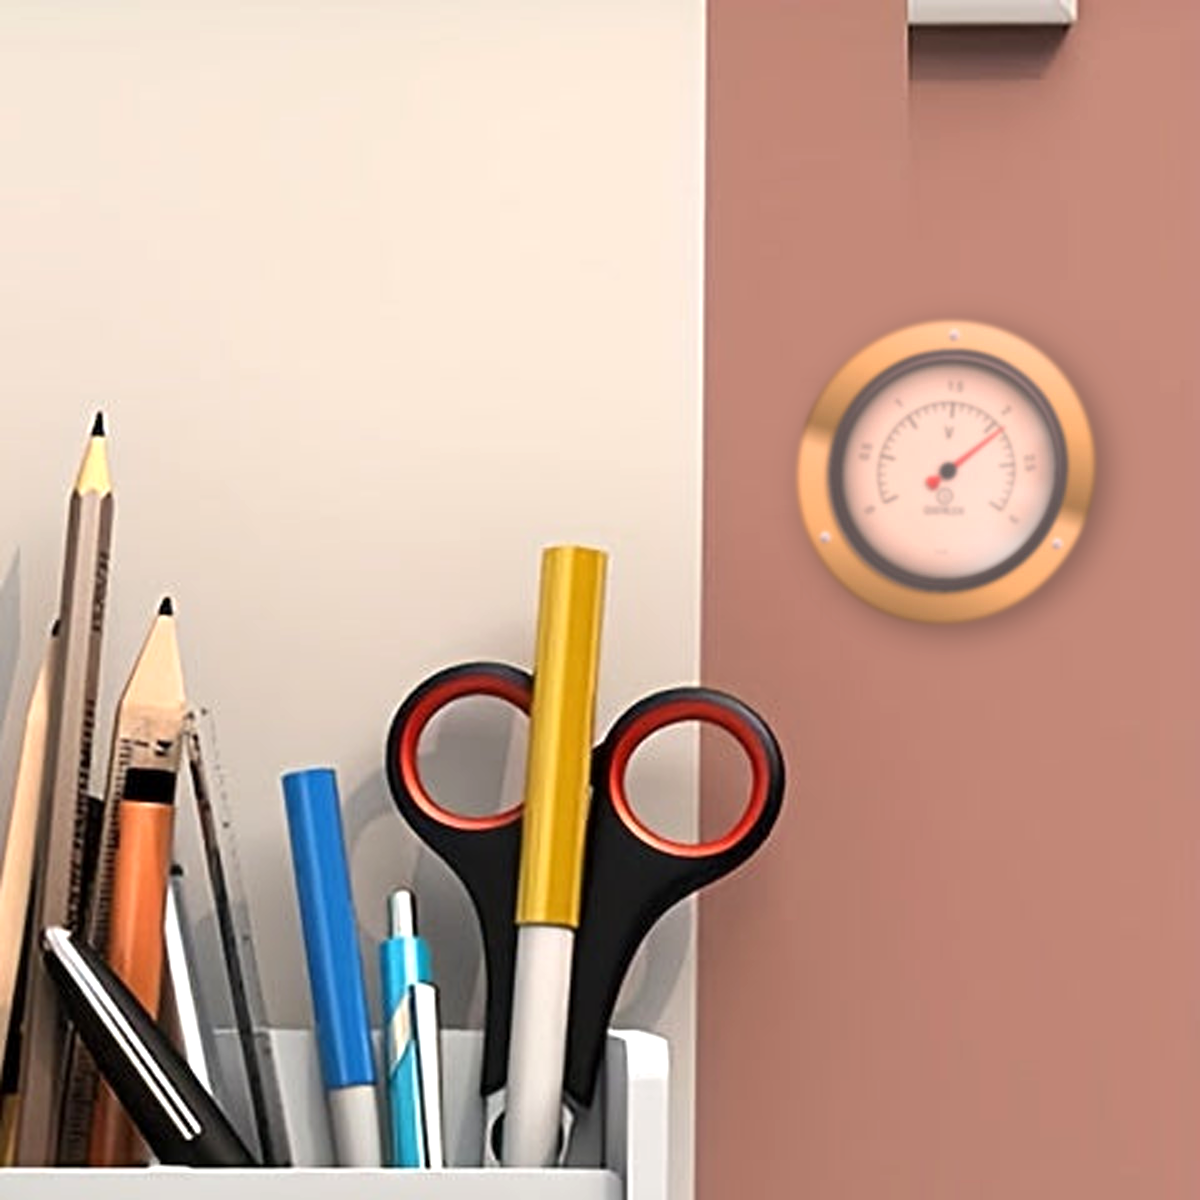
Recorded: 2.1 V
